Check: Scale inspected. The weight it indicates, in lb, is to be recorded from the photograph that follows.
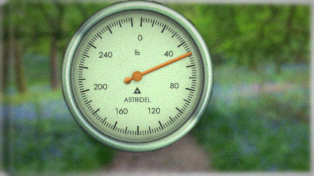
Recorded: 50 lb
